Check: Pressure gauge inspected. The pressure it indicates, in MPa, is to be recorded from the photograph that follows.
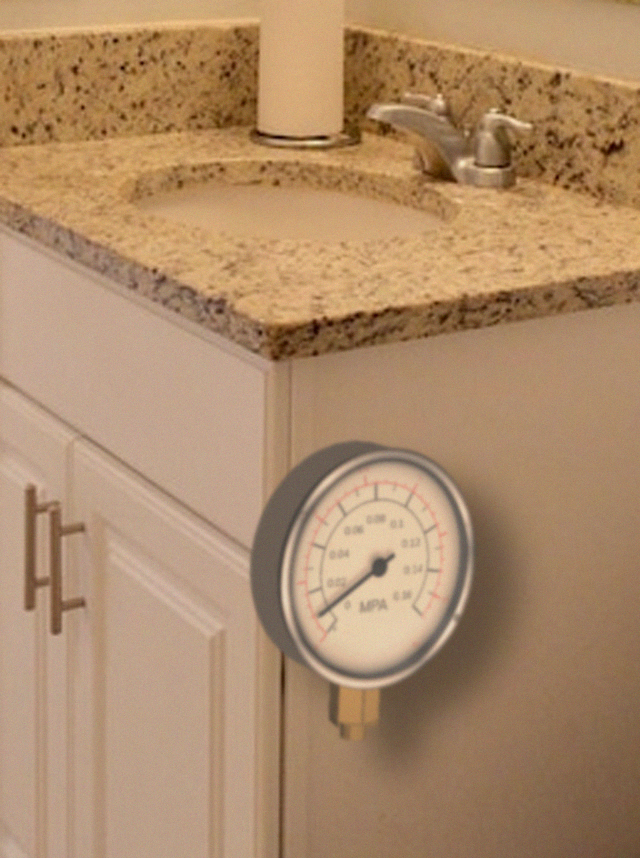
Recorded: 0.01 MPa
